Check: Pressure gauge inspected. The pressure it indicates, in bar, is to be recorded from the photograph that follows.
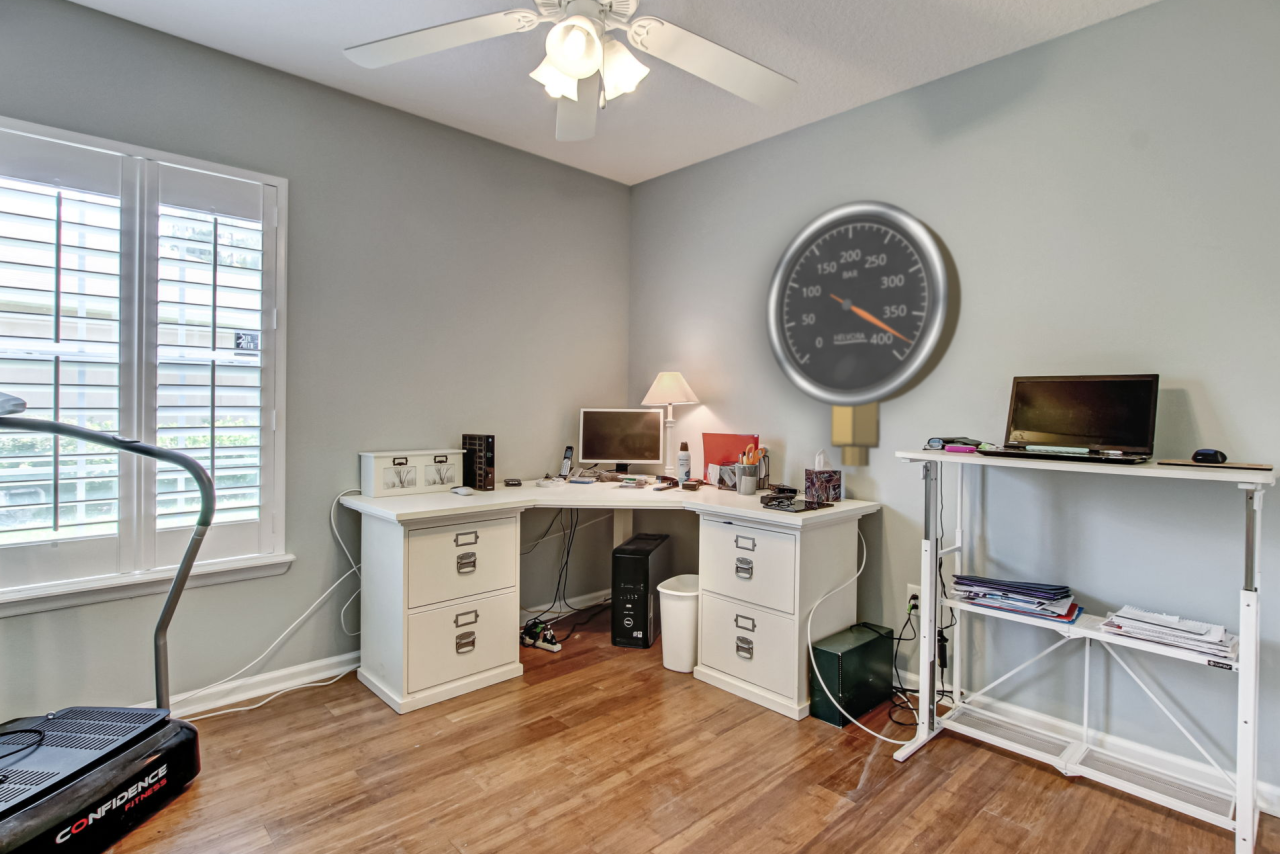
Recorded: 380 bar
